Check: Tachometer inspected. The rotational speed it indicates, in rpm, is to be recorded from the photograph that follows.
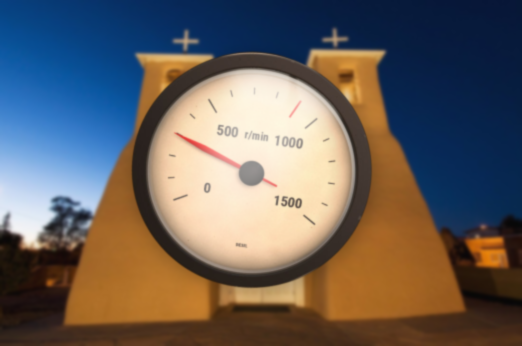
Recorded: 300 rpm
